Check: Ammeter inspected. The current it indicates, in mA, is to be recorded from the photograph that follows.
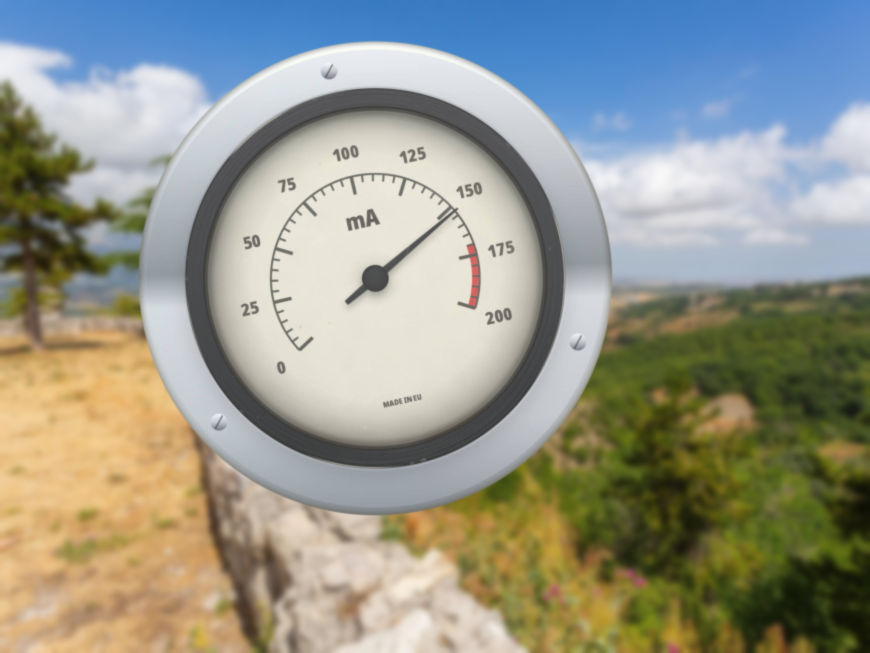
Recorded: 152.5 mA
